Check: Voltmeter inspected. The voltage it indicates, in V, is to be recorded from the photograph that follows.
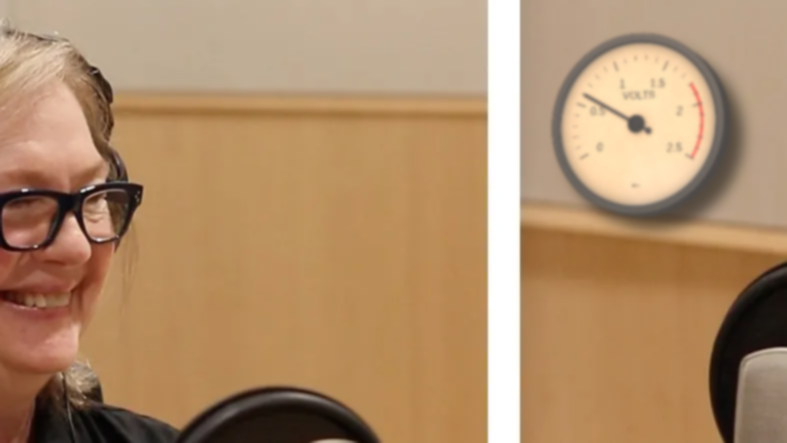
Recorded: 0.6 V
